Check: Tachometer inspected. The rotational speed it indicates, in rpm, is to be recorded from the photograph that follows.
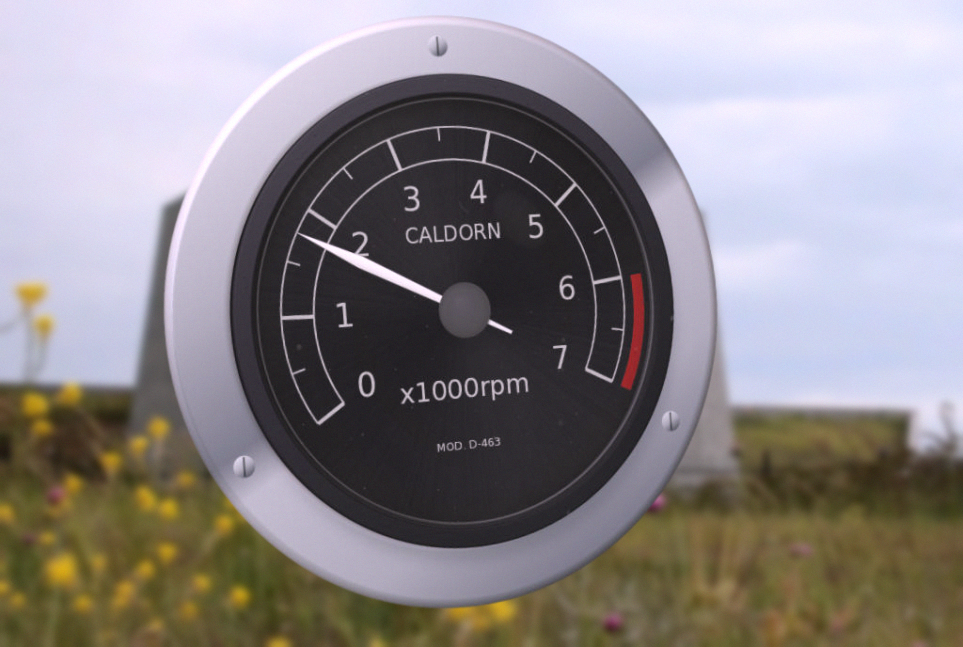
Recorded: 1750 rpm
